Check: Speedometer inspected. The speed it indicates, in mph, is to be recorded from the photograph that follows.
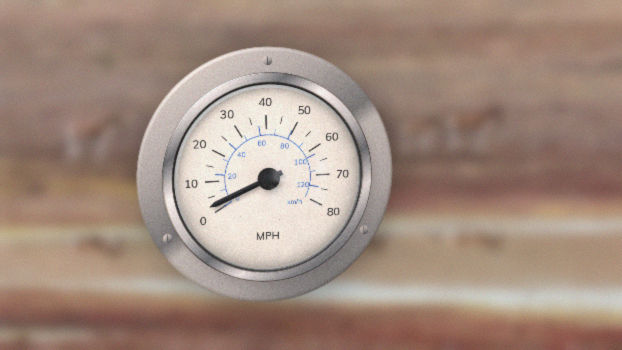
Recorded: 2.5 mph
